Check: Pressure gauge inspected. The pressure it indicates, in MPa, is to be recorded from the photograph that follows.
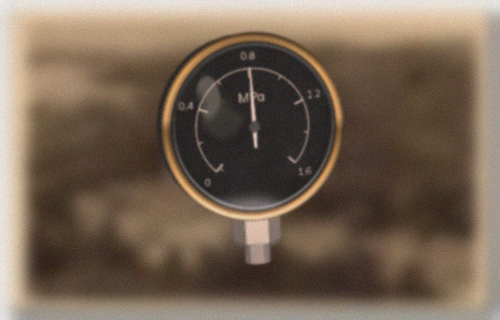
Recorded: 0.8 MPa
